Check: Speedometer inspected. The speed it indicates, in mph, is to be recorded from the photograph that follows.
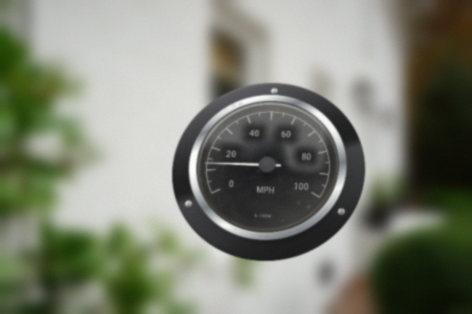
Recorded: 12.5 mph
